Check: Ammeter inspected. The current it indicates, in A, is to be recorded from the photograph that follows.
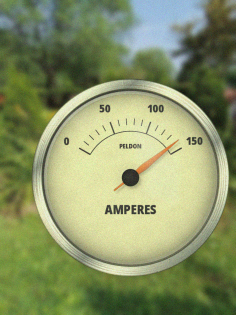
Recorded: 140 A
